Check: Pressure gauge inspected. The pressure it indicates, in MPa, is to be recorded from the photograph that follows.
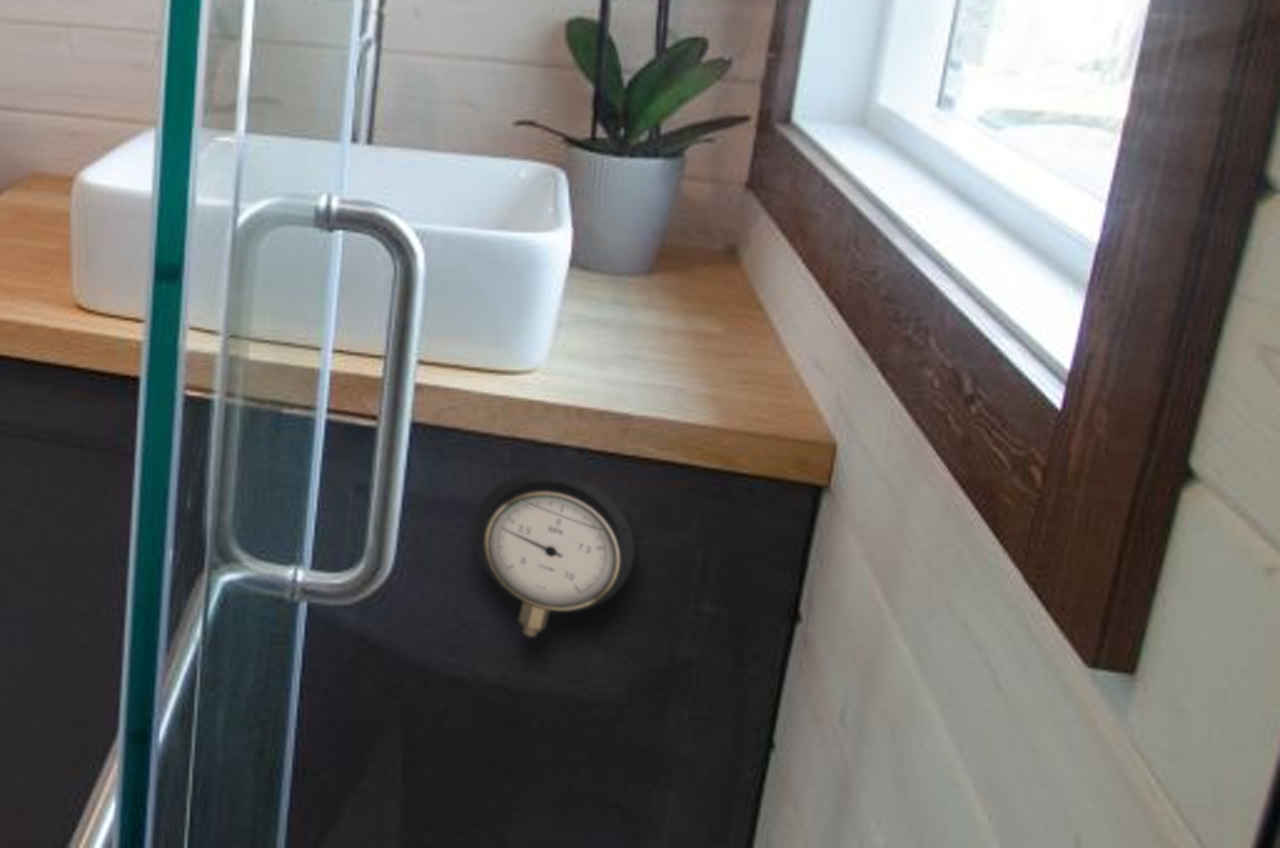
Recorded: 2 MPa
